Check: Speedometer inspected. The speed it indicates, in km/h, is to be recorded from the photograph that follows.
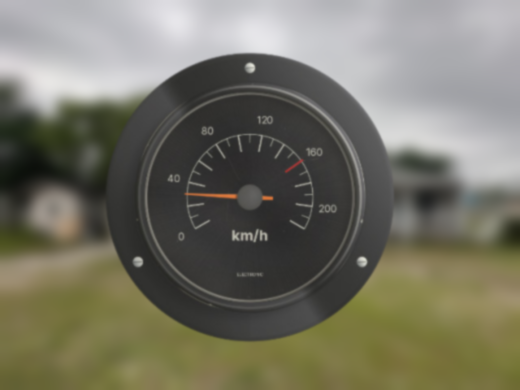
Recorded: 30 km/h
